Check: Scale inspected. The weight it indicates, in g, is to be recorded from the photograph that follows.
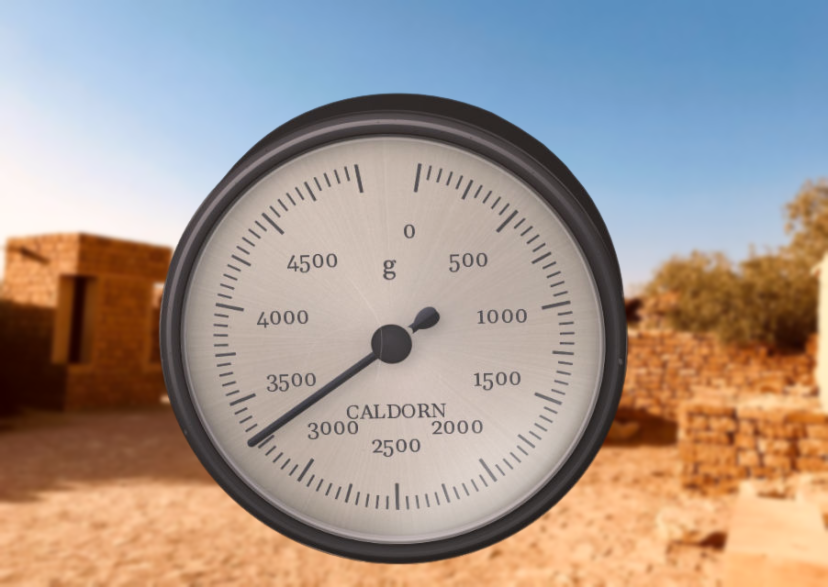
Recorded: 3300 g
